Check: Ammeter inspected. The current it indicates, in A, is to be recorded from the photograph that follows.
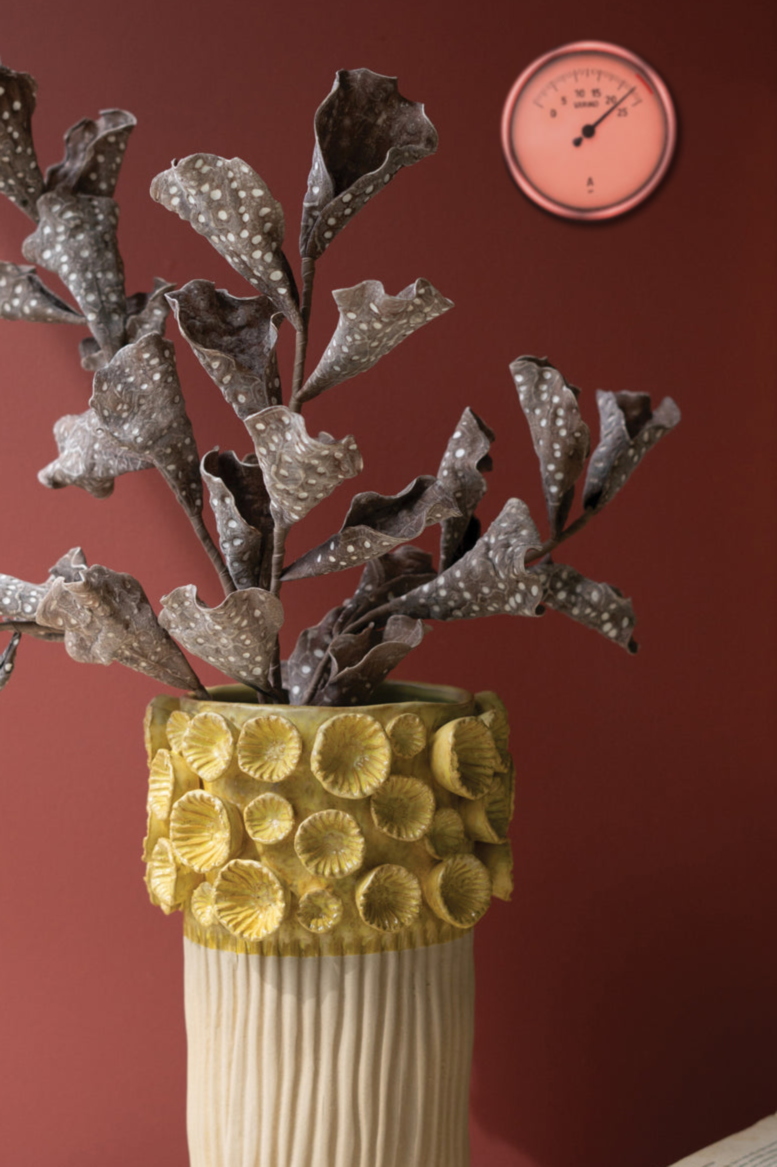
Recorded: 22.5 A
